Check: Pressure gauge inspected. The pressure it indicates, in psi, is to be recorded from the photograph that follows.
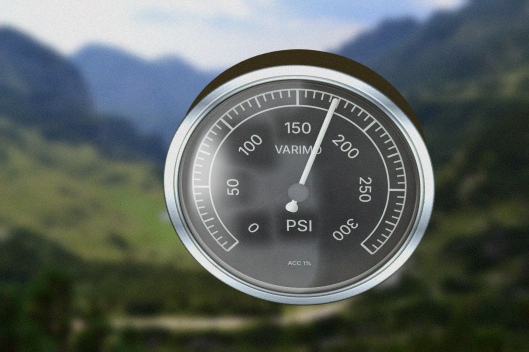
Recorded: 172.5 psi
